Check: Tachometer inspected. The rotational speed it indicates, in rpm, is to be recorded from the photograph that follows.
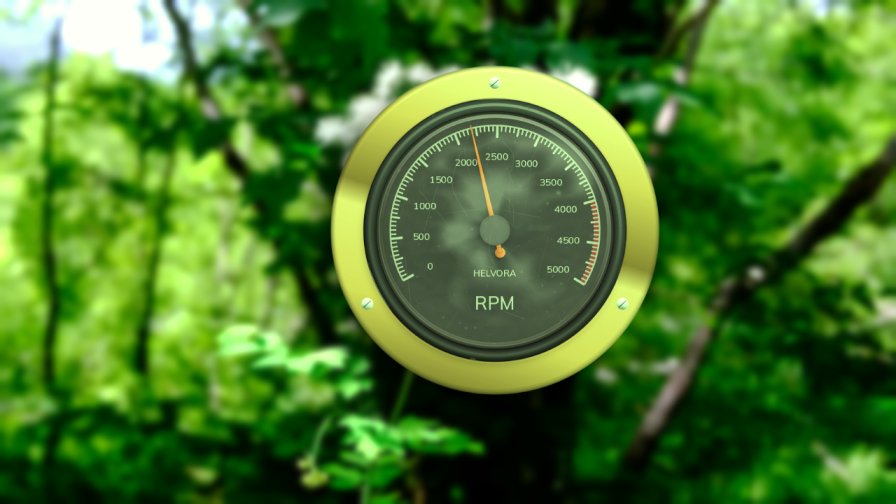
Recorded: 2200 rpm
